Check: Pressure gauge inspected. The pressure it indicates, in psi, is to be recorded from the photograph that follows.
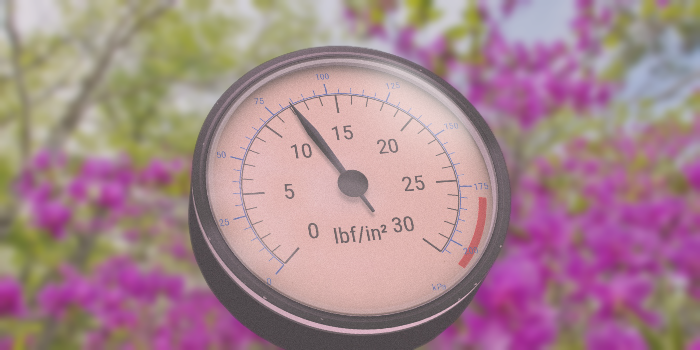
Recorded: 12 psi
